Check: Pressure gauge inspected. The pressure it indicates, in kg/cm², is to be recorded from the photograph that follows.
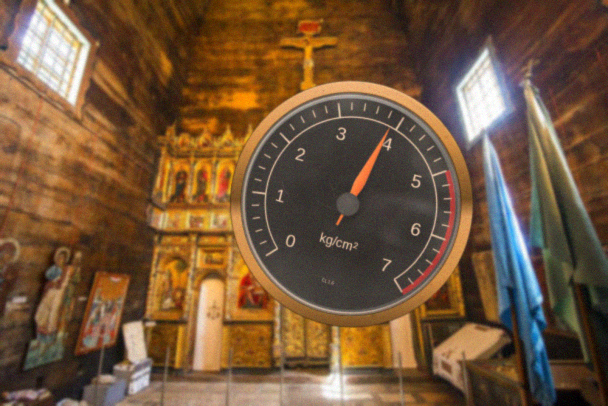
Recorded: 3.9 kg/cm²
